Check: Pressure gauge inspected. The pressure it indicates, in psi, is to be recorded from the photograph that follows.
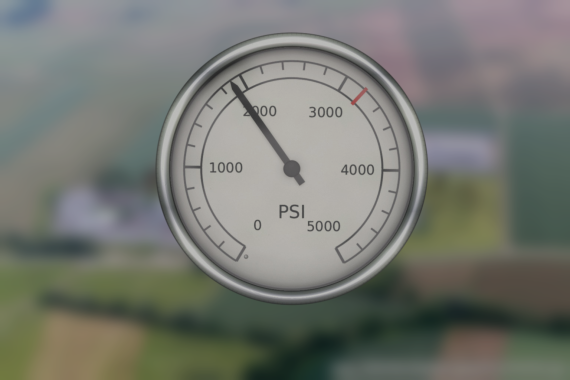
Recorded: 1900 psi
